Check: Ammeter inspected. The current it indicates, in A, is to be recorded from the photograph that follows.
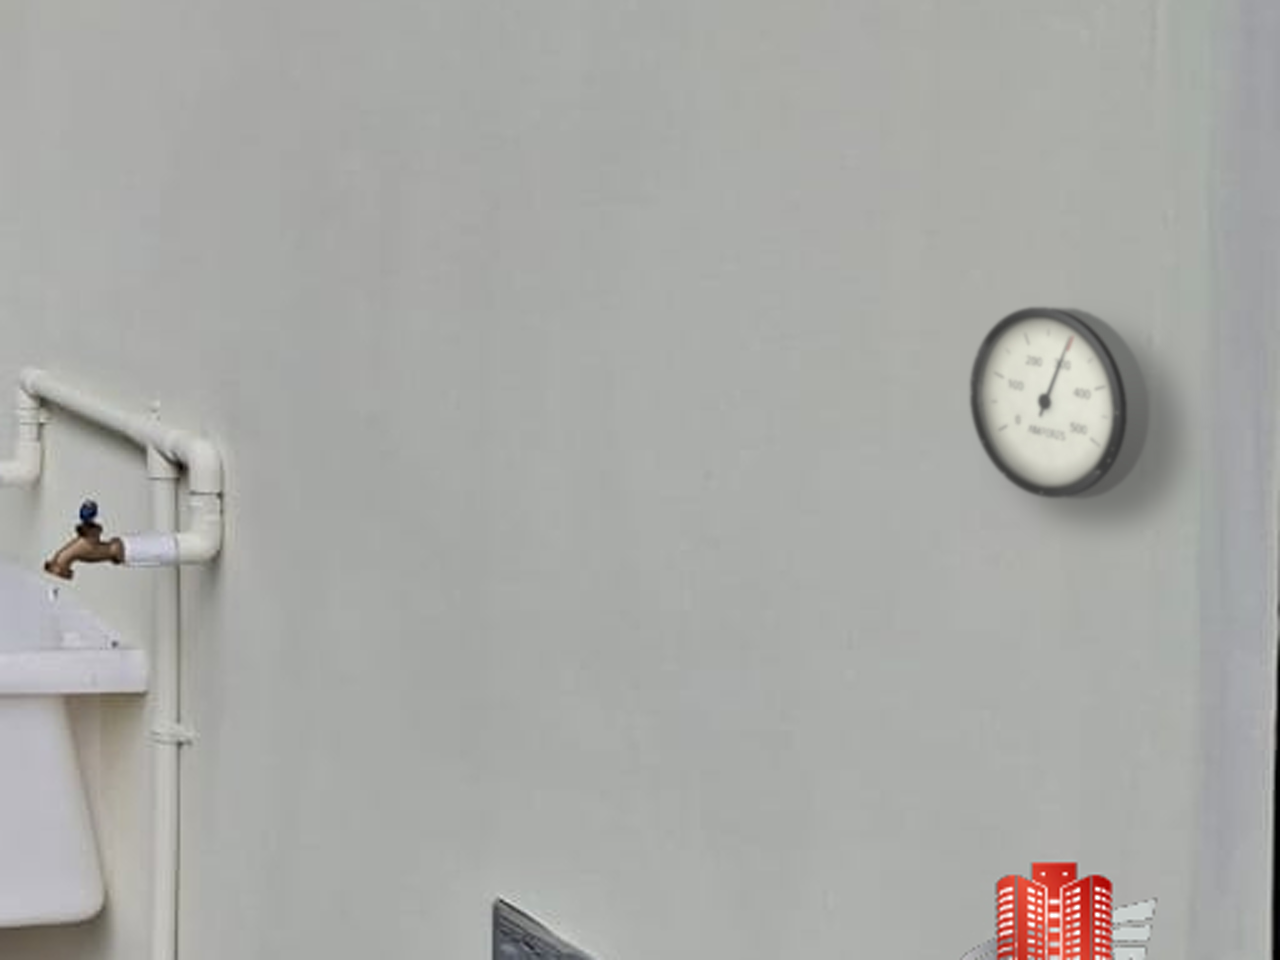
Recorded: 300 A
